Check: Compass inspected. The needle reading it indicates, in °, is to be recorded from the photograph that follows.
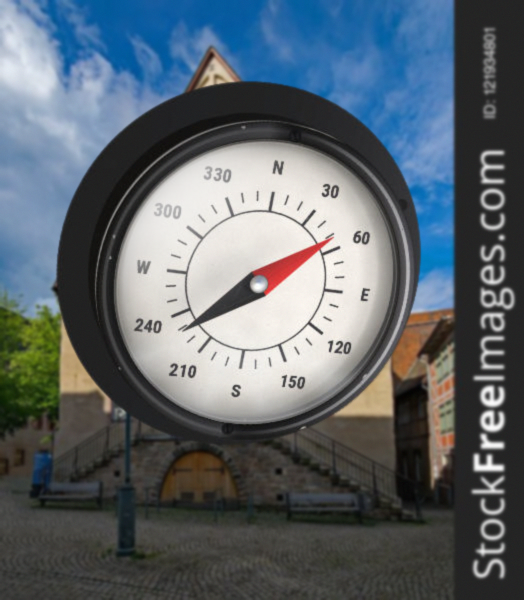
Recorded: 50 °
